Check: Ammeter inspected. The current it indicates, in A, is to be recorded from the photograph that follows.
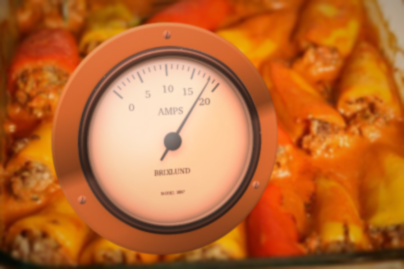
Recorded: 18 A
